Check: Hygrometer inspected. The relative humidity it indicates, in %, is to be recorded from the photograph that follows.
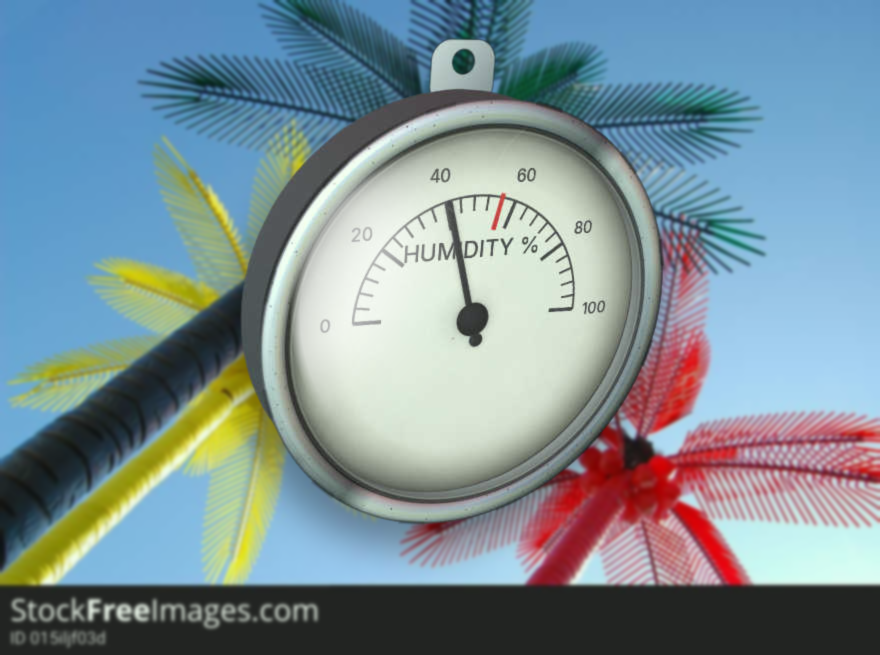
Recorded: 40 %
